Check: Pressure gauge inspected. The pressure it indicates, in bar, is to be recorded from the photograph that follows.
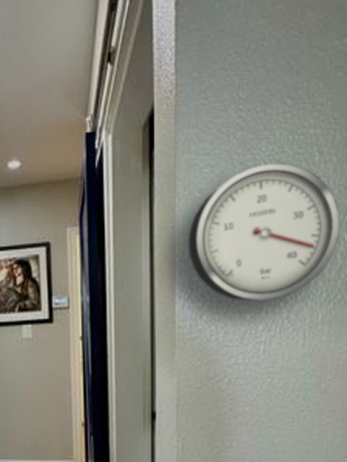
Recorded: 37 bar
